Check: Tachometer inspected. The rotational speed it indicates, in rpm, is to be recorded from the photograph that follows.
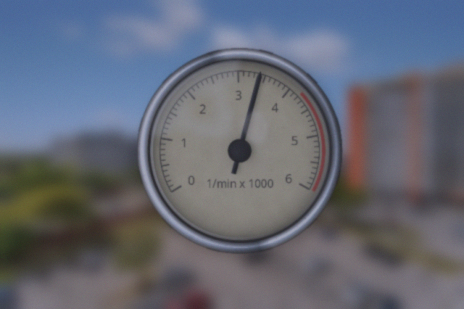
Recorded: 3400 rpm
